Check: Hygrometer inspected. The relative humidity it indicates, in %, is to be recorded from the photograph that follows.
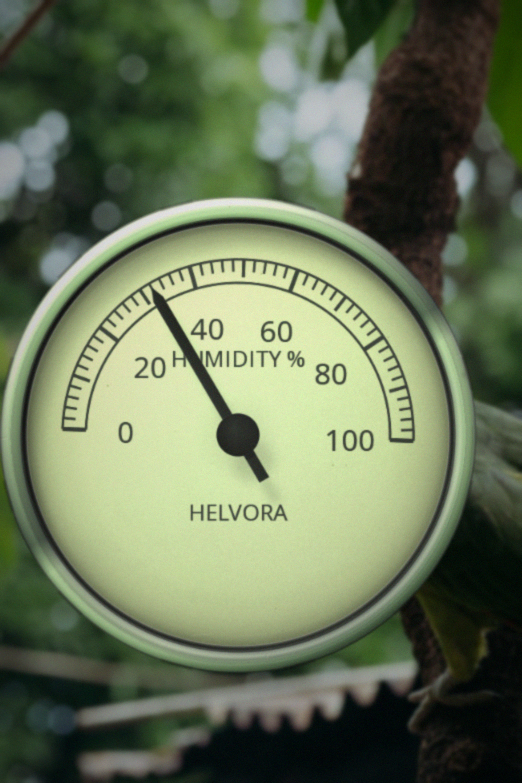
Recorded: 32 %
